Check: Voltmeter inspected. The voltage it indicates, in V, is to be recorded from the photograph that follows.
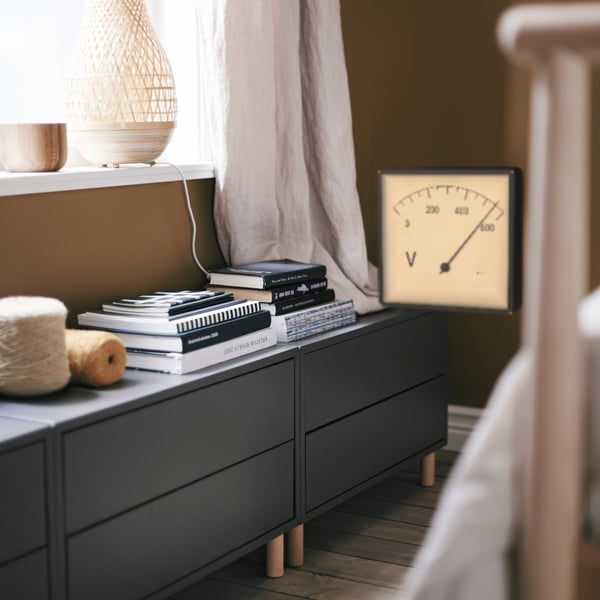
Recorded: 550 V
